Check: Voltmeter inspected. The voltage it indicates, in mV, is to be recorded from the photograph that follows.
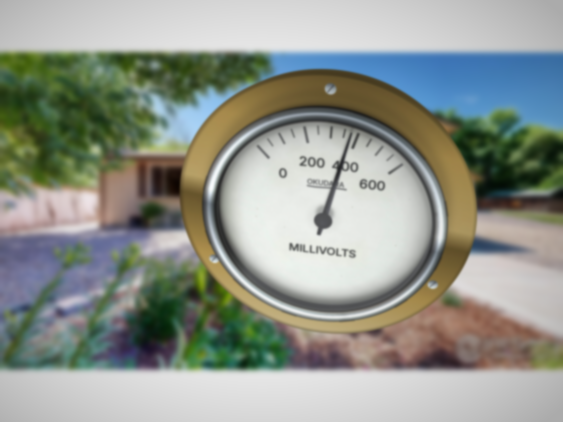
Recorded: 375 mV
